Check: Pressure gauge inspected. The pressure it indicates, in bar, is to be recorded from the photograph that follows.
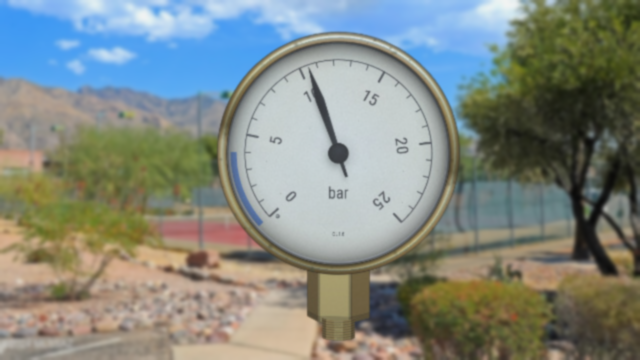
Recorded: 10.5 bar
